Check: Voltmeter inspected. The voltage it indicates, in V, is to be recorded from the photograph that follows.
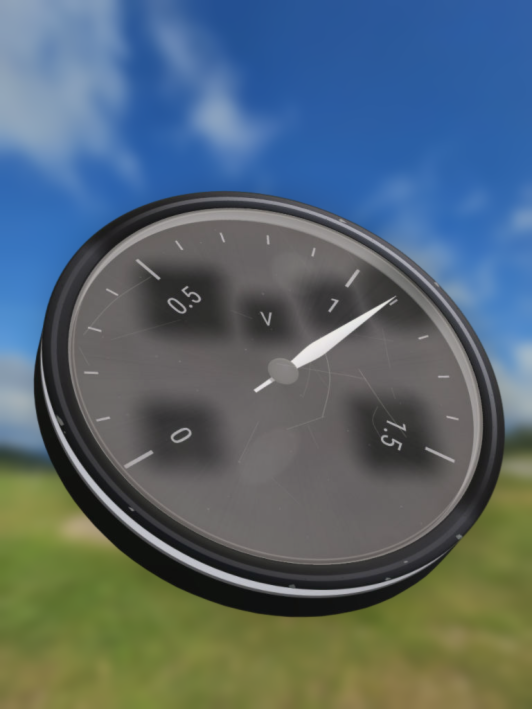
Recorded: 1.1 V
